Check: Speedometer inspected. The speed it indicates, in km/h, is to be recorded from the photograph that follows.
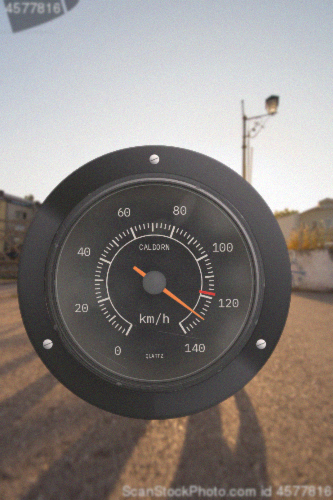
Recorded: 130 km/h
